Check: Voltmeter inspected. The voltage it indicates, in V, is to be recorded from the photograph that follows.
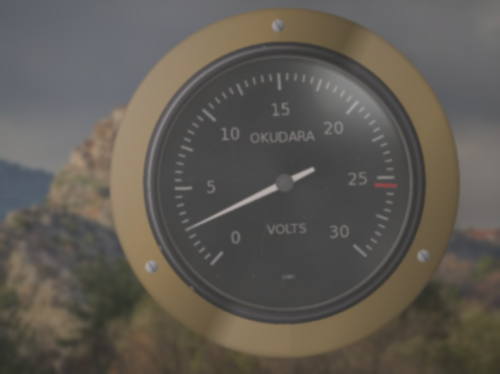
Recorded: 2.5 V
